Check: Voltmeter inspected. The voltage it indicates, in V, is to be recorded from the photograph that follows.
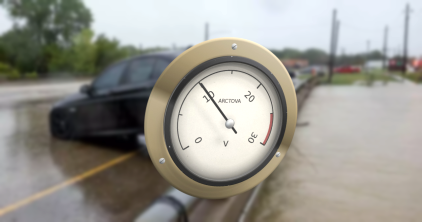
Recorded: 10 V
